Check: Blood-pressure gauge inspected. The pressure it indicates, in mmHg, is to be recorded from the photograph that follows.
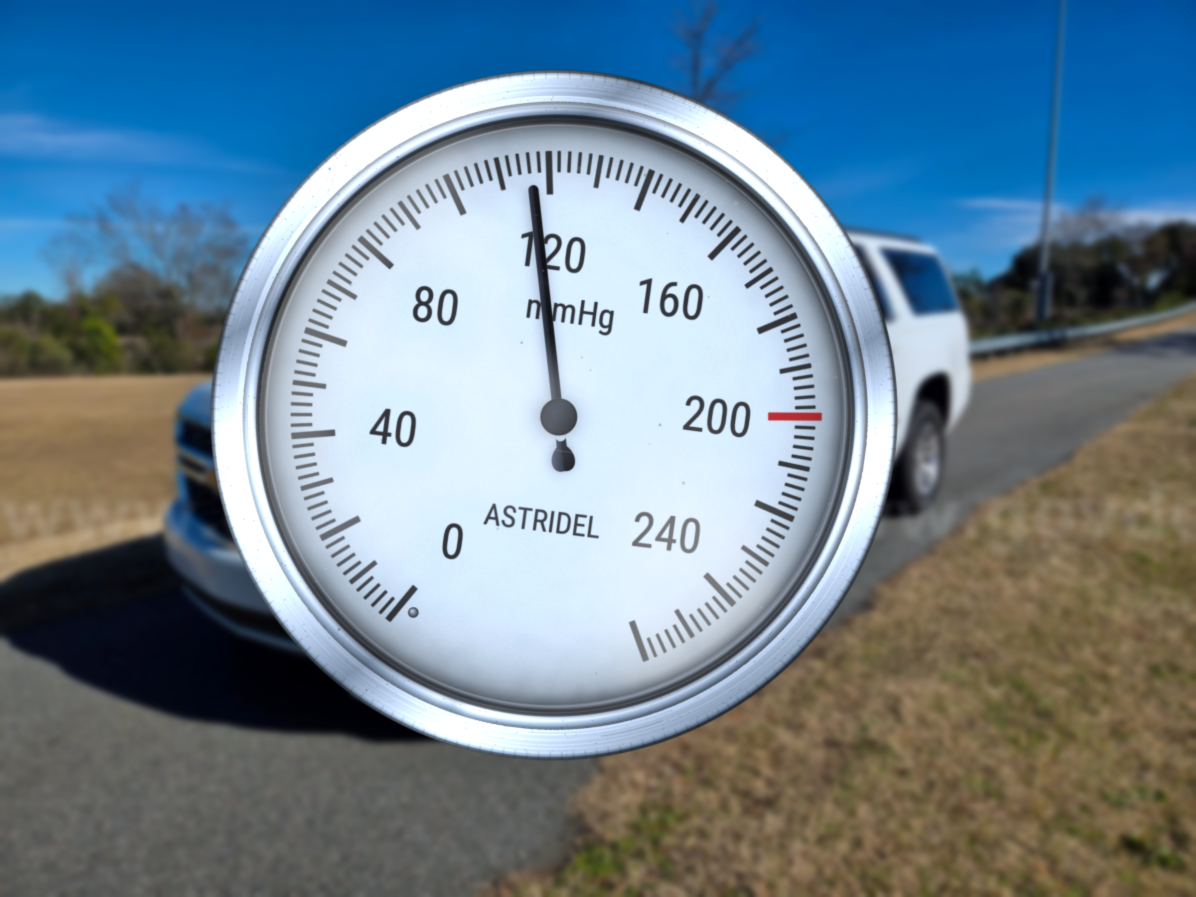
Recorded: 116 mmHg
